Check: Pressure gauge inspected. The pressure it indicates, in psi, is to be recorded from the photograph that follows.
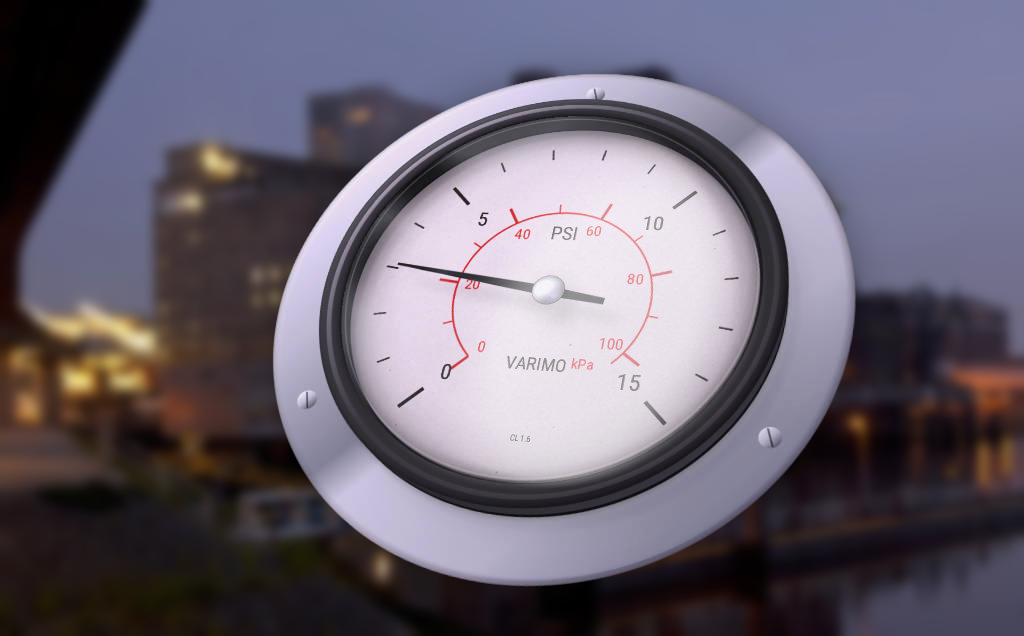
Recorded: 3 psi
